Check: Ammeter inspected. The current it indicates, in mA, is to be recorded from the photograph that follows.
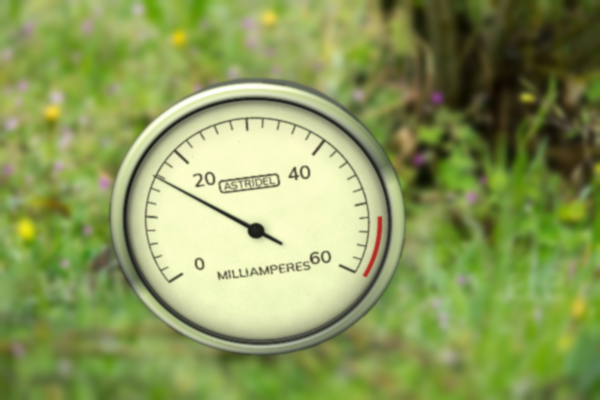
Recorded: 16 mA
